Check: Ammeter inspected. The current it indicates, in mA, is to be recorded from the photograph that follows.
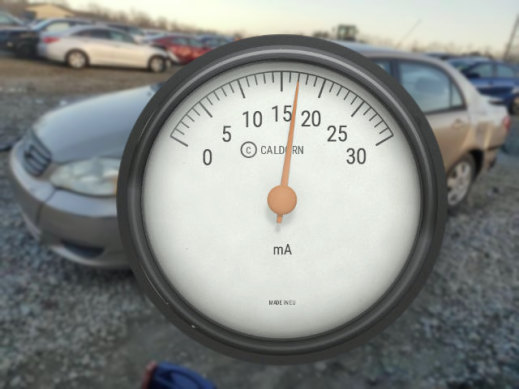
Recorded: 17 mA
